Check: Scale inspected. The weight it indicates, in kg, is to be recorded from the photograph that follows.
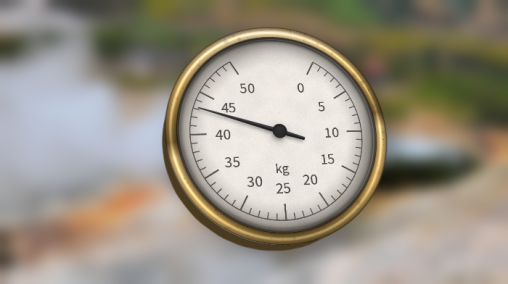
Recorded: 43 kg
